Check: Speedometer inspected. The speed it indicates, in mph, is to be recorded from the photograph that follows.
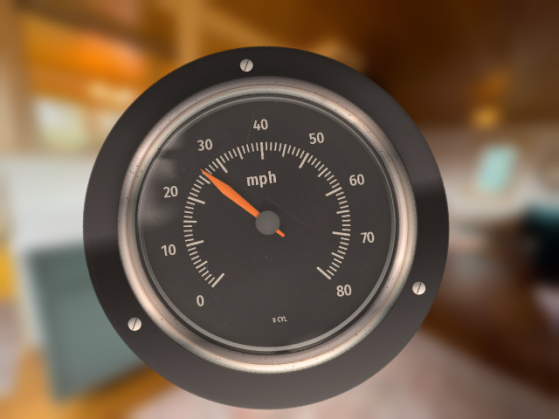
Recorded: 26 mph
